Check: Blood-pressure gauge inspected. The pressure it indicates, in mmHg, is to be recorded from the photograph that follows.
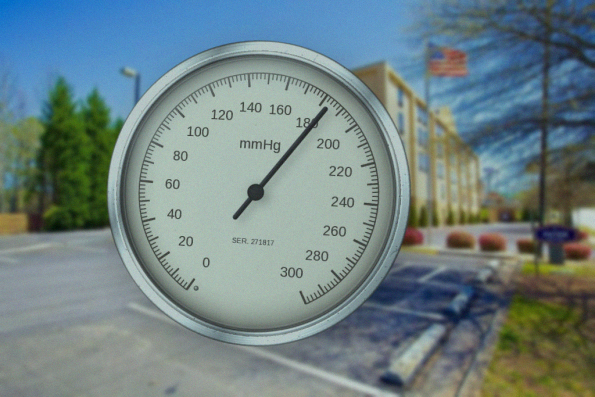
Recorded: 184 mmHg
